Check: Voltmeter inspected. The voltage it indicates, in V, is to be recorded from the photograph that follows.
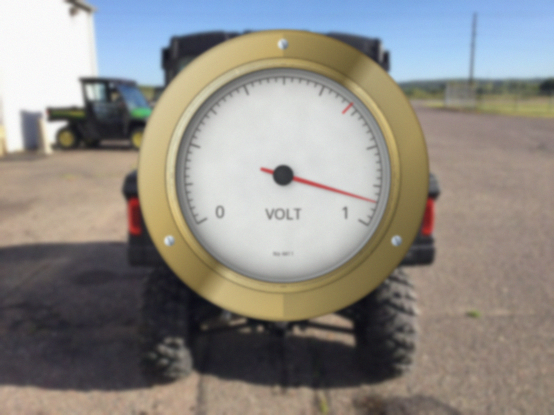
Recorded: 0.94 V
